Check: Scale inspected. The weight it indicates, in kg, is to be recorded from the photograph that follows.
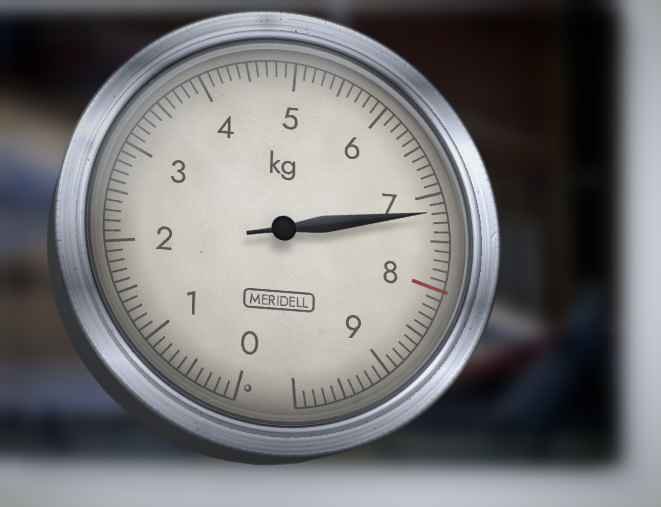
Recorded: 7.2 kg
